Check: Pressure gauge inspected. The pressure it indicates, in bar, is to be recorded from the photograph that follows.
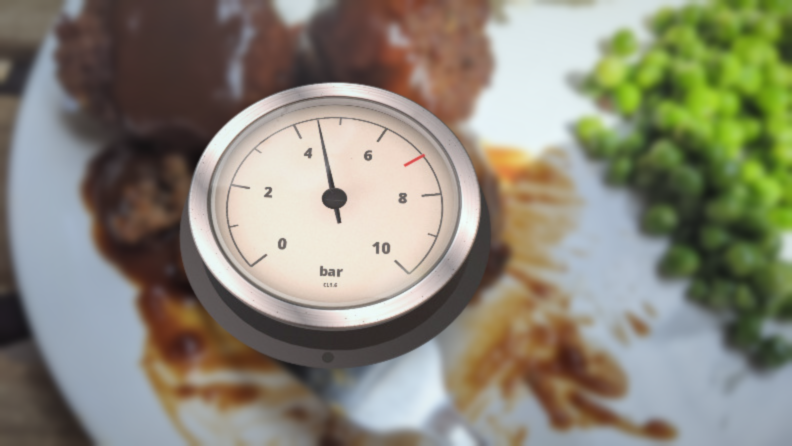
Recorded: 4.5 bar
